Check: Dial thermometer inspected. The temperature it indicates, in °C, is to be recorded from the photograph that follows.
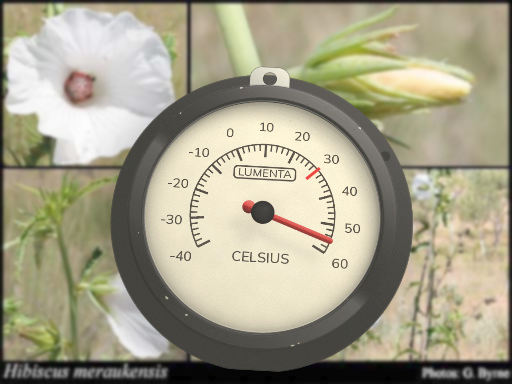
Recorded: 56 °C
